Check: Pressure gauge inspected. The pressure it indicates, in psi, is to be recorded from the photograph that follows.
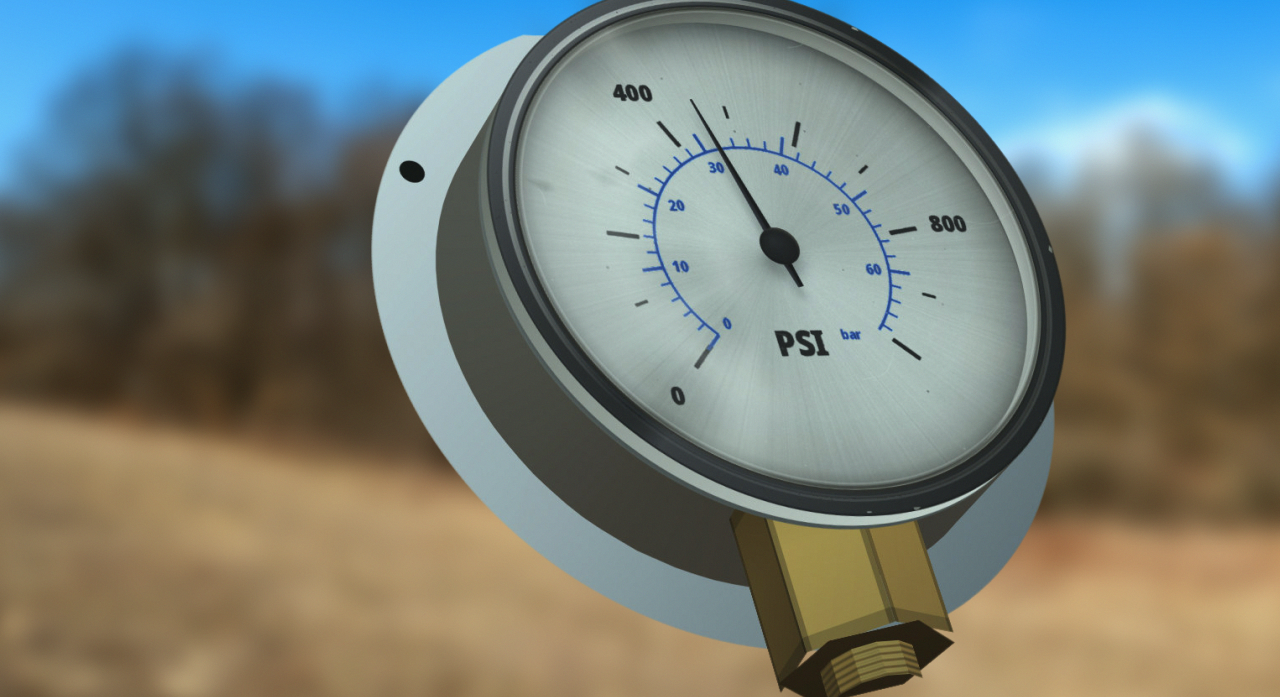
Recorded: 450 psi
